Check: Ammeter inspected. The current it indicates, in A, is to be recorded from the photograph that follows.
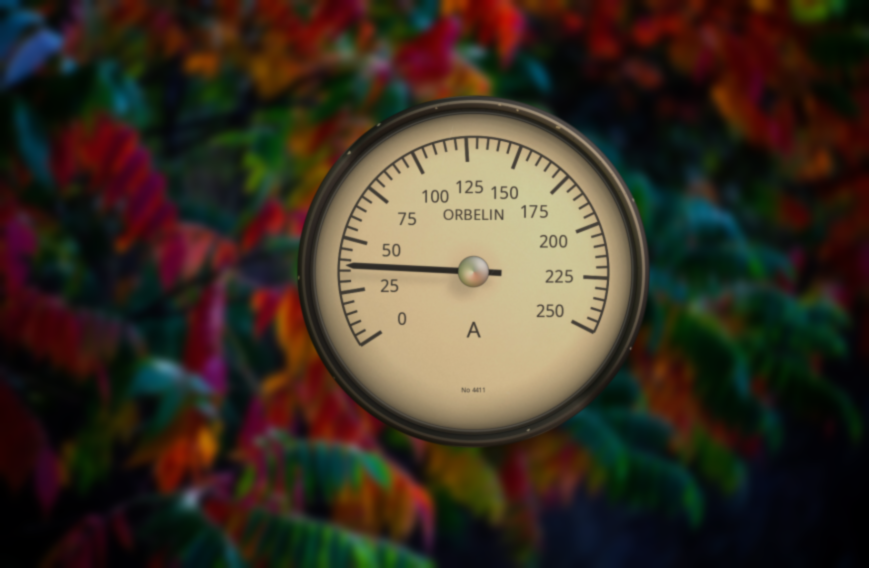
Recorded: 37.5 A
